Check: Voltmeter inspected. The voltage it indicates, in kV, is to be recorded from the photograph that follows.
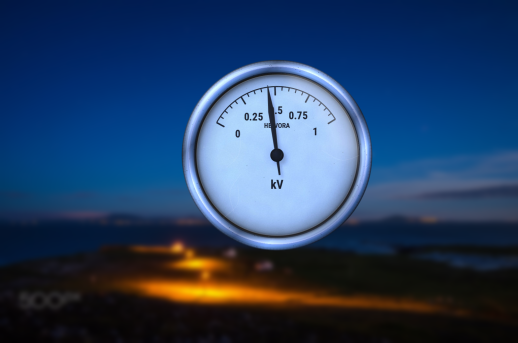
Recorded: 0.45 kV
